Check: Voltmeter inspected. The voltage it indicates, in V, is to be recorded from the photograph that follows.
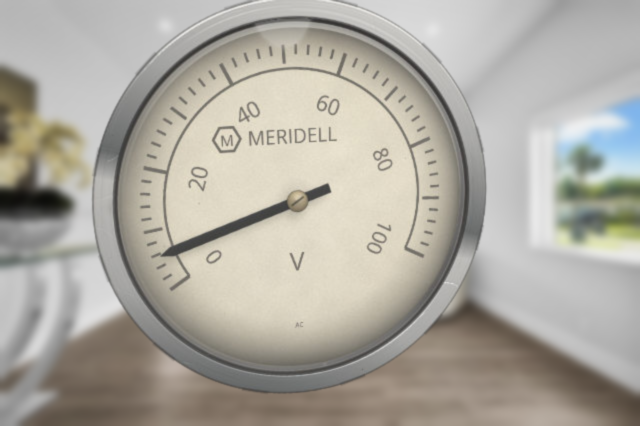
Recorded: 6 V
